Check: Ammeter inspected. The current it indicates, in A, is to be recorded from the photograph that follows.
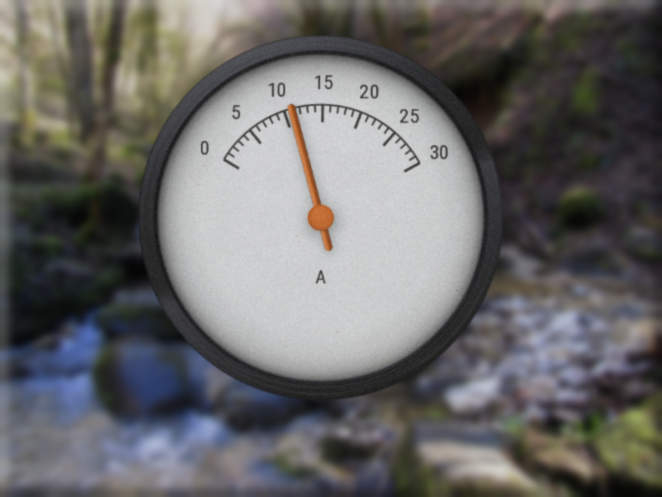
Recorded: 11 A
